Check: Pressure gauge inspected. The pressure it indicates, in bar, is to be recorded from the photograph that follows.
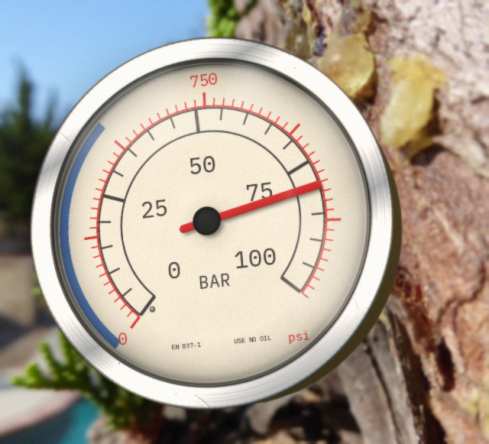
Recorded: 80 bar
